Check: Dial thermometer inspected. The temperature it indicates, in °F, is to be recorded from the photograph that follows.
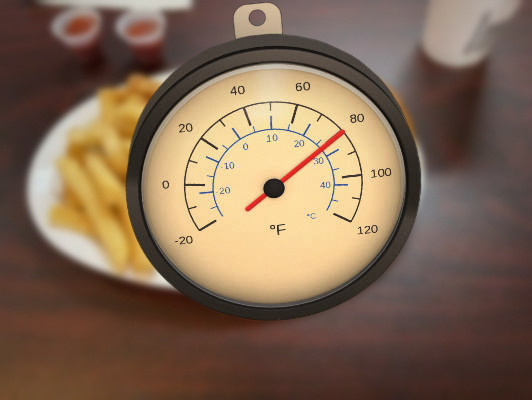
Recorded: 80 °F
